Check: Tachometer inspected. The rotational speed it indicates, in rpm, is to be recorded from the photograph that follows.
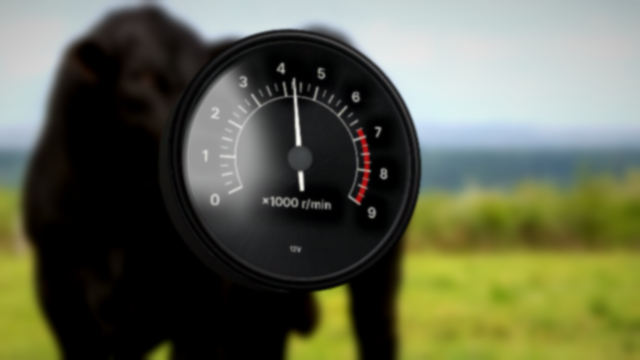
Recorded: 4250 rpm
